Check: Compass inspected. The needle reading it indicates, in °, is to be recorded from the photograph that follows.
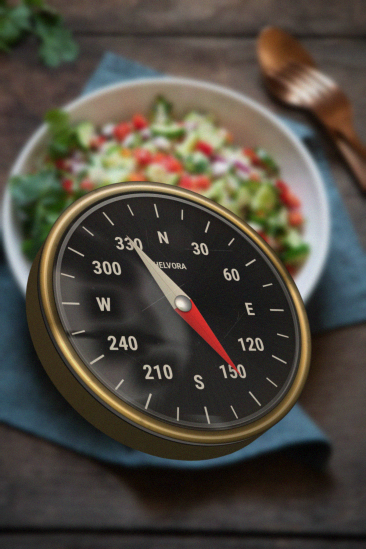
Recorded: 150 °
